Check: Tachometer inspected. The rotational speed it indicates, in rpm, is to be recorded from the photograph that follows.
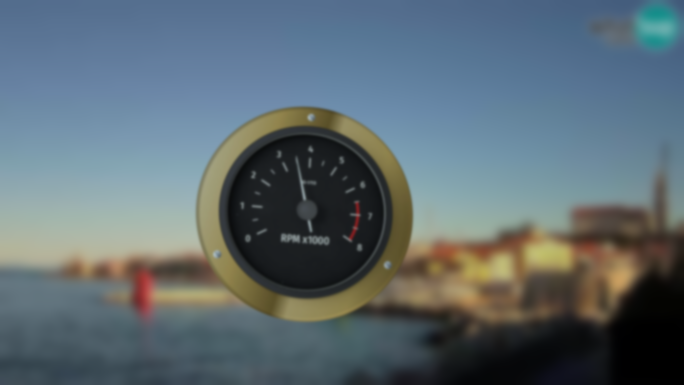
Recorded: 3500 rpm
